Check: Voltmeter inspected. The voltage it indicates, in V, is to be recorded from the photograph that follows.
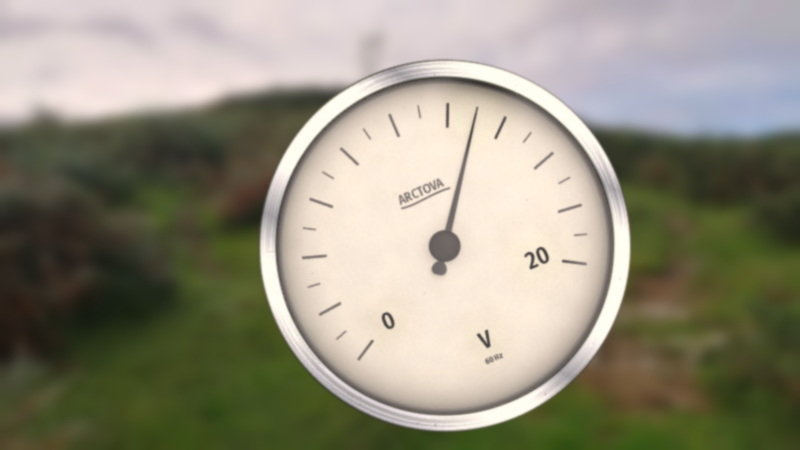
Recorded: 13 V
